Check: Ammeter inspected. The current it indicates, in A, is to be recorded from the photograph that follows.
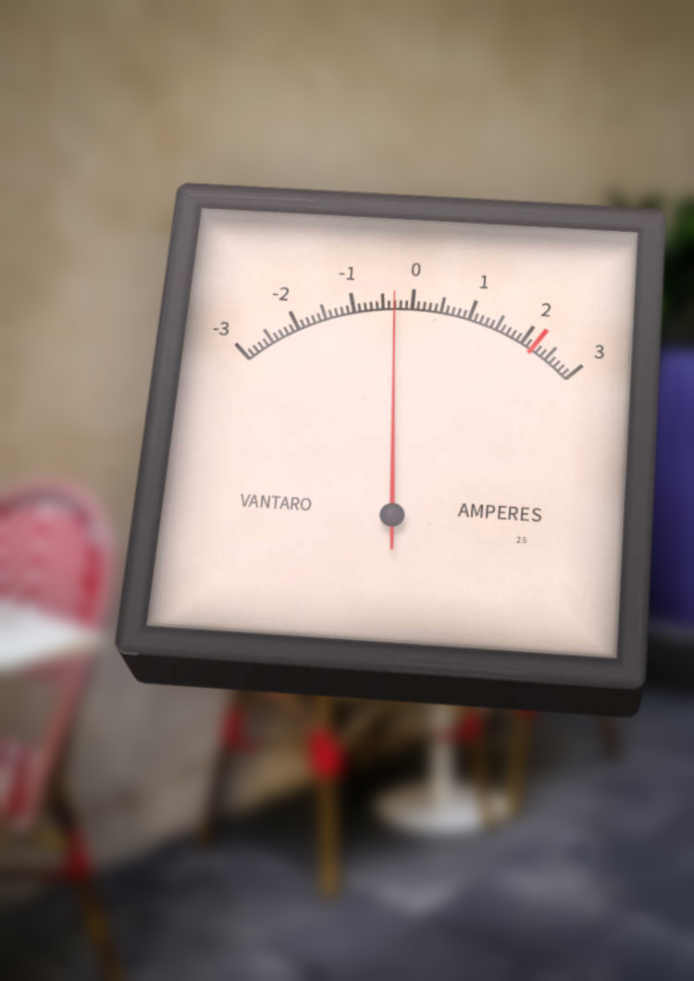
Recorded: -0.3 A
